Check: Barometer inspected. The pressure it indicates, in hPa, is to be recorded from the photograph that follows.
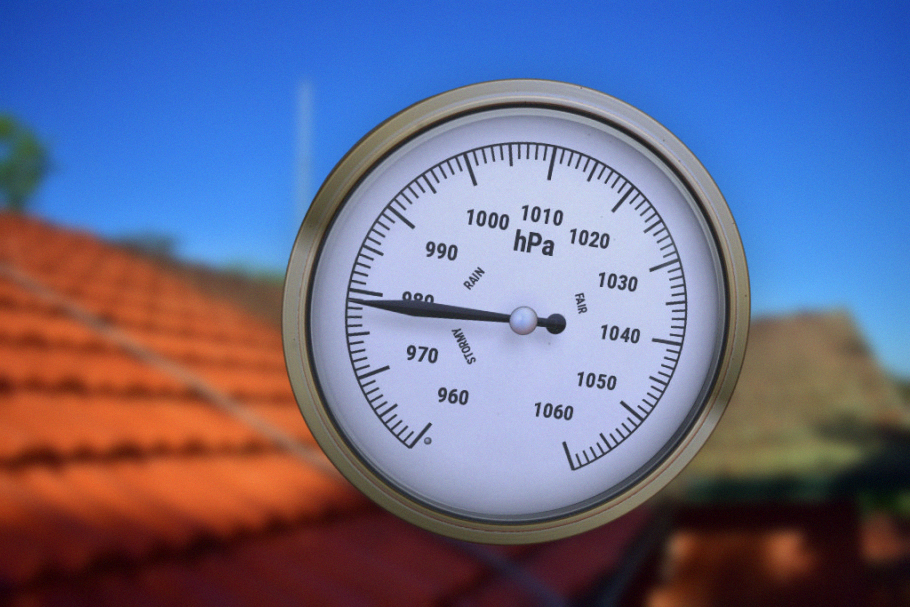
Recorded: 979 hPa
